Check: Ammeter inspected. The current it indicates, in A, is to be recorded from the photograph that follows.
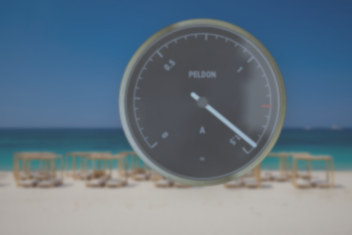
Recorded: 1.45 A
